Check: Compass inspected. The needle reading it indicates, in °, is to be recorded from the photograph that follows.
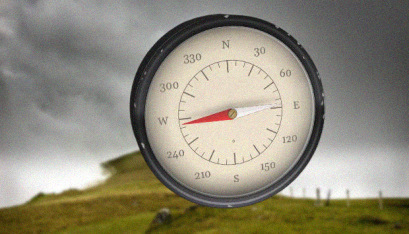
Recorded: 265 °
